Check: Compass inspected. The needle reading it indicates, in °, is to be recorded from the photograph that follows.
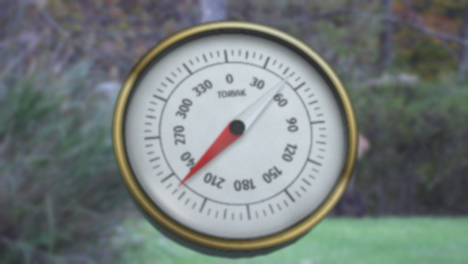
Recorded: 230 °
